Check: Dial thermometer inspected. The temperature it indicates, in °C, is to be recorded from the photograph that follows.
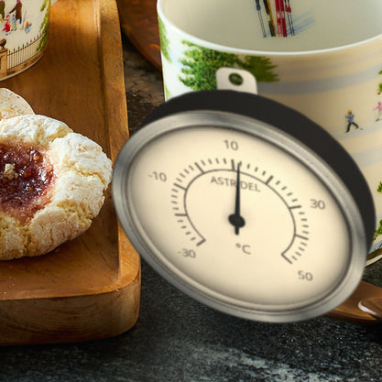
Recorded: 12 °C
